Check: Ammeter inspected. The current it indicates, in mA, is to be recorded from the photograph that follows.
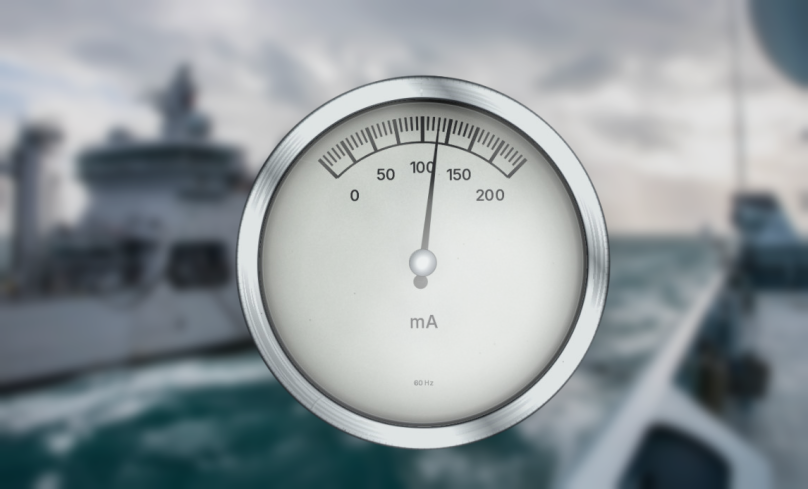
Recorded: 115 mA
